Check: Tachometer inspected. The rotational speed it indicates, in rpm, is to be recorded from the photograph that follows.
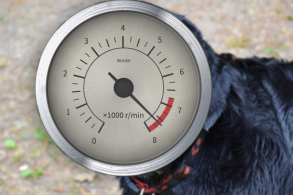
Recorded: 7625 rpm
